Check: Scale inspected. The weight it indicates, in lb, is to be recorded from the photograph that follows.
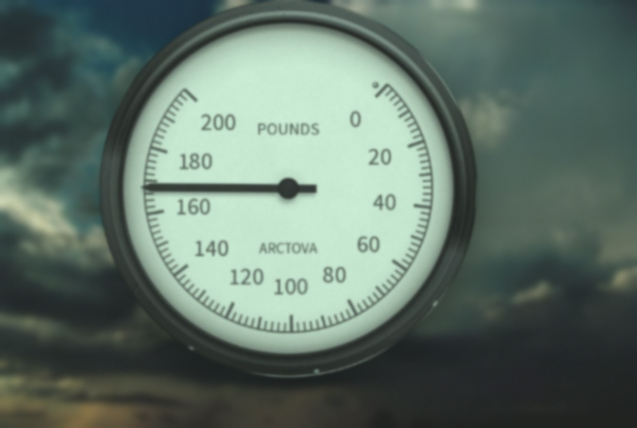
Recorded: 168 lb
